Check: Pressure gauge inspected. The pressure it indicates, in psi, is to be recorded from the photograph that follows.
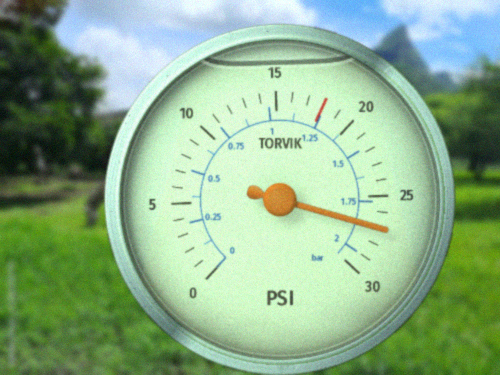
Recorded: 27 psi
